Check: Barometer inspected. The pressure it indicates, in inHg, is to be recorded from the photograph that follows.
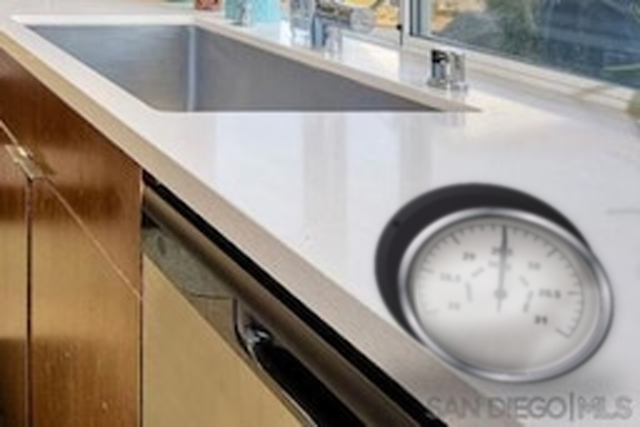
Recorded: 29.5 inHg
